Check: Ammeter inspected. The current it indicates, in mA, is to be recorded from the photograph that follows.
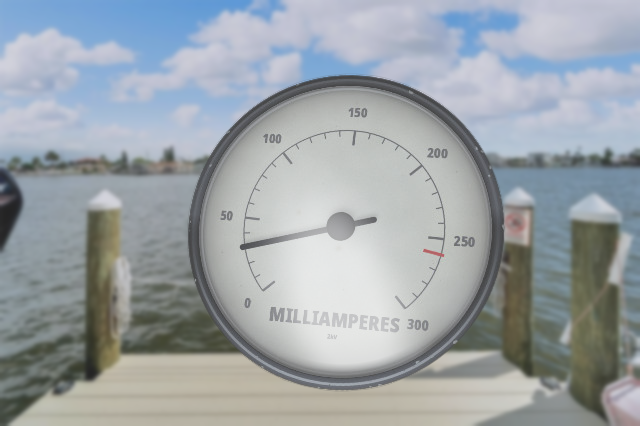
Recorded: 30 mA
